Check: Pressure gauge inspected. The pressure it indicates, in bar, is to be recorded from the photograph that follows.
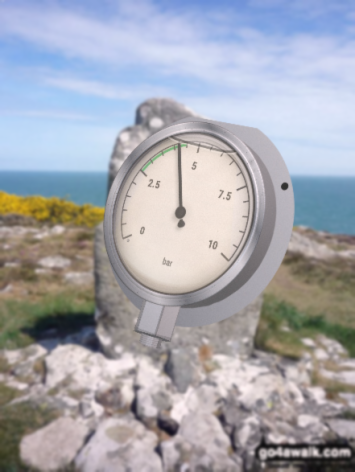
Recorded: 4.25 bar
